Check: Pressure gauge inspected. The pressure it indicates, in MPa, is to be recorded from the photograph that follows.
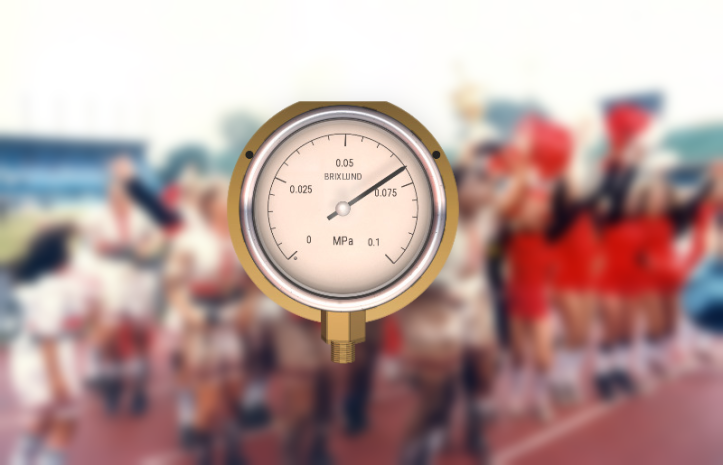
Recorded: 0.07 MPa
